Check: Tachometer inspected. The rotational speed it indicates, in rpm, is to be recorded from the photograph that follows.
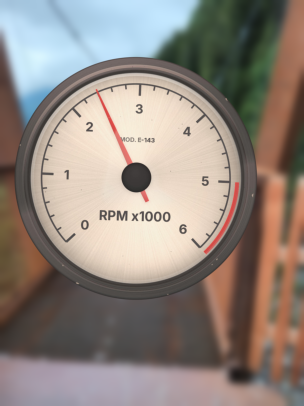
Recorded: 2400 rpm
